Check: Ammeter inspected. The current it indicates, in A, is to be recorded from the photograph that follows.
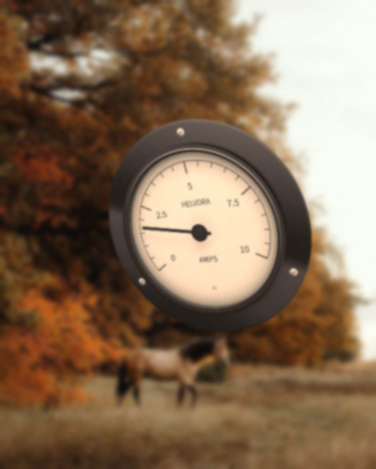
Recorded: 1.75 A
